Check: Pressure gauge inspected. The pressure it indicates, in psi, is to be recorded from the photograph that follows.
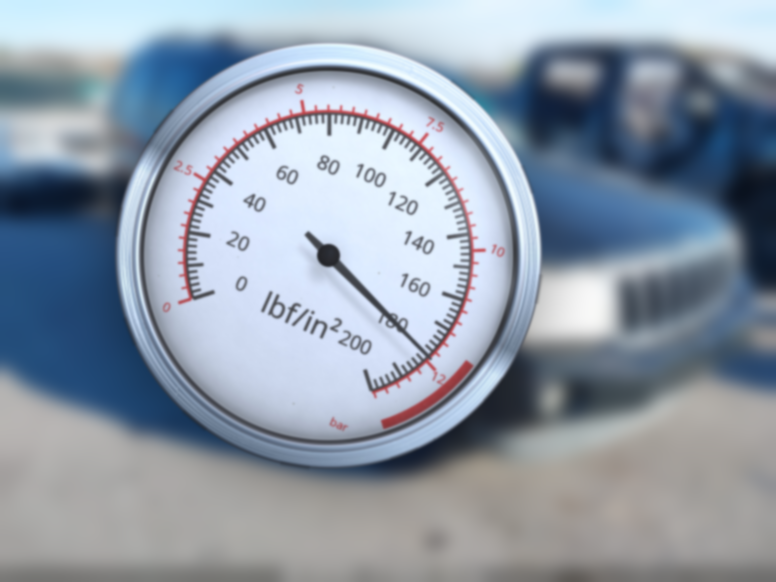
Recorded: 180 psi
